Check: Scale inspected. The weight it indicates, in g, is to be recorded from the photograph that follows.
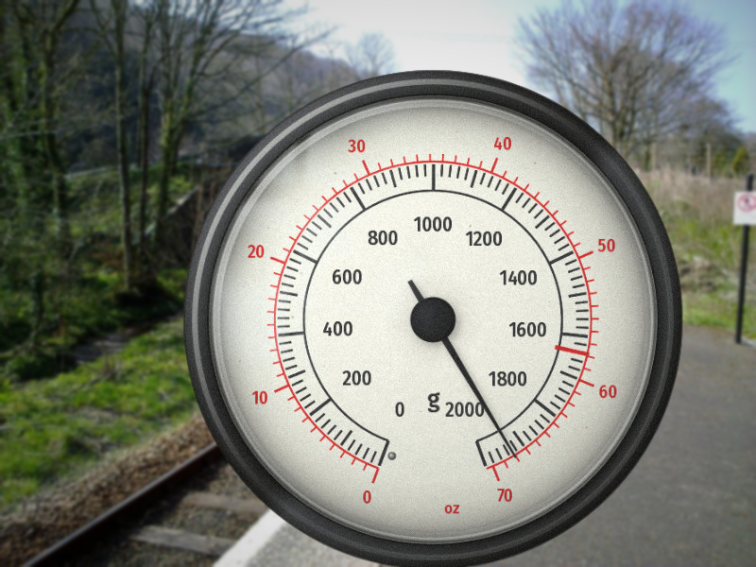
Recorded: 1930 g
